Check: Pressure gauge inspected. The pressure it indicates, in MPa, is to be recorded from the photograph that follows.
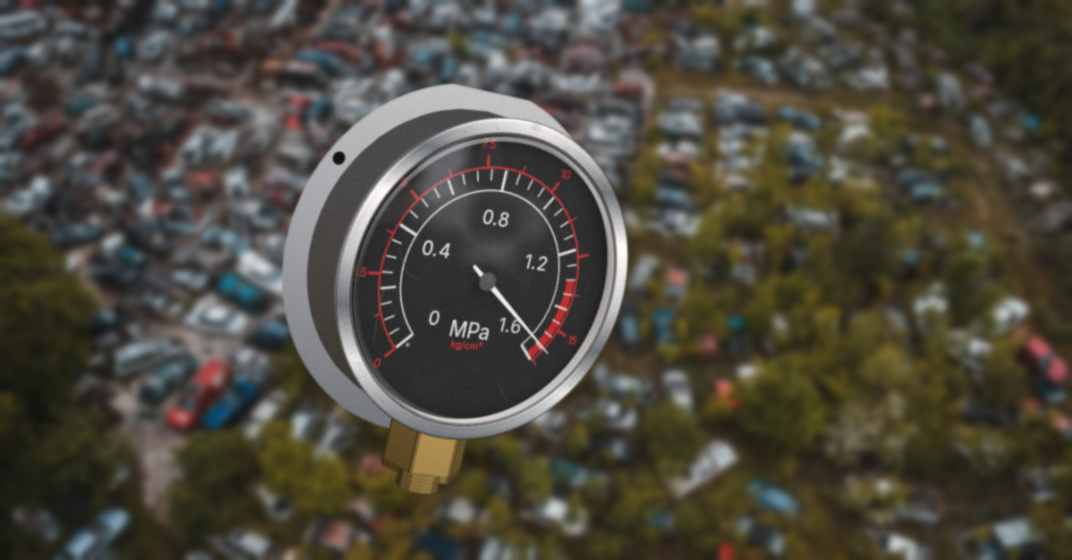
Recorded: 1.55 MPa
